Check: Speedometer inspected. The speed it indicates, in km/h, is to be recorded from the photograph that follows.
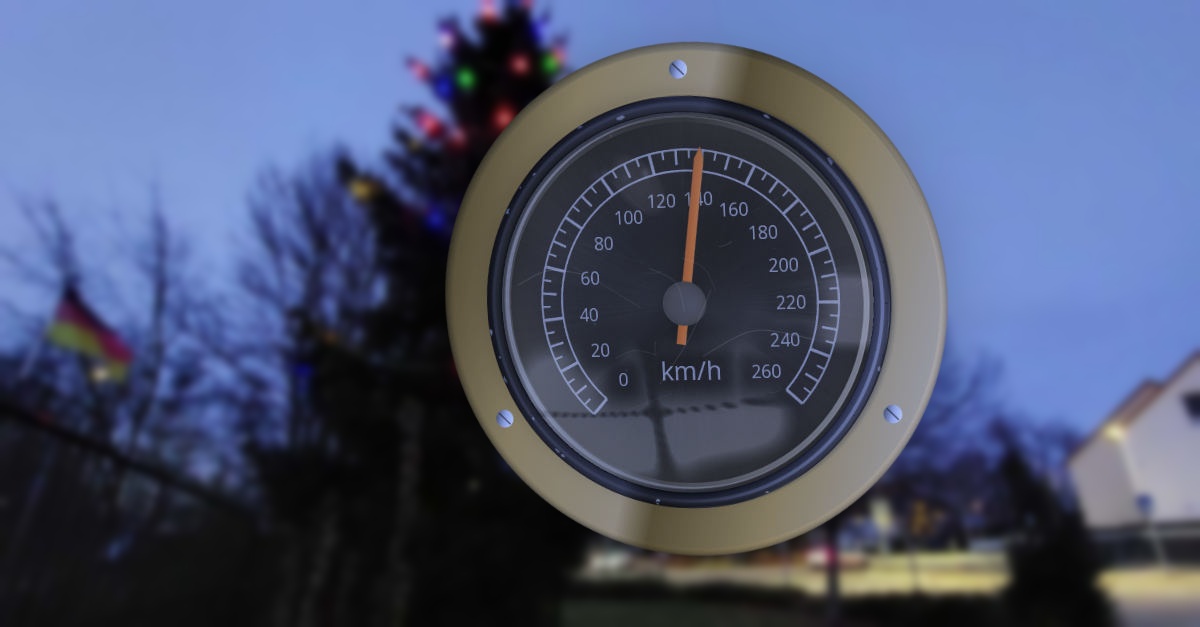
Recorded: 140 km/h
